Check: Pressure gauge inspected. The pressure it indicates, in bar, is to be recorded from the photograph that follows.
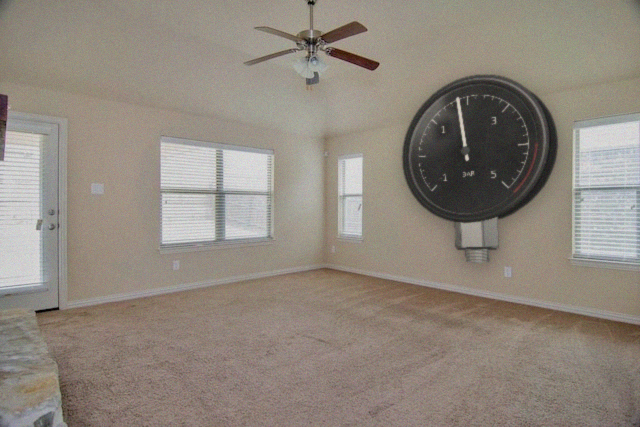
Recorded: 1.8 bar
